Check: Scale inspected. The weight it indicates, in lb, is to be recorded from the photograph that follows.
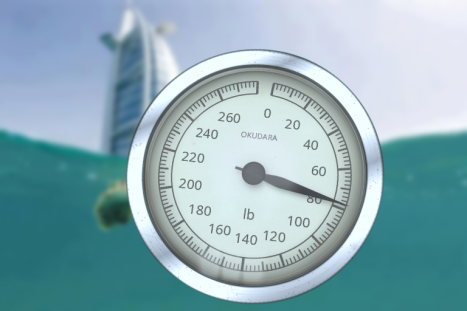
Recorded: 78 lb
